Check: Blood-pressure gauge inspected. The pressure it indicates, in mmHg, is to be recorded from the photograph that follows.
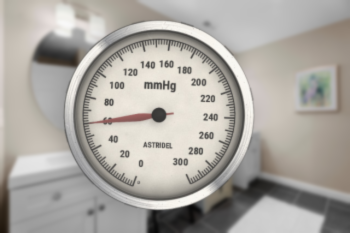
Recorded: 60 mmHg
